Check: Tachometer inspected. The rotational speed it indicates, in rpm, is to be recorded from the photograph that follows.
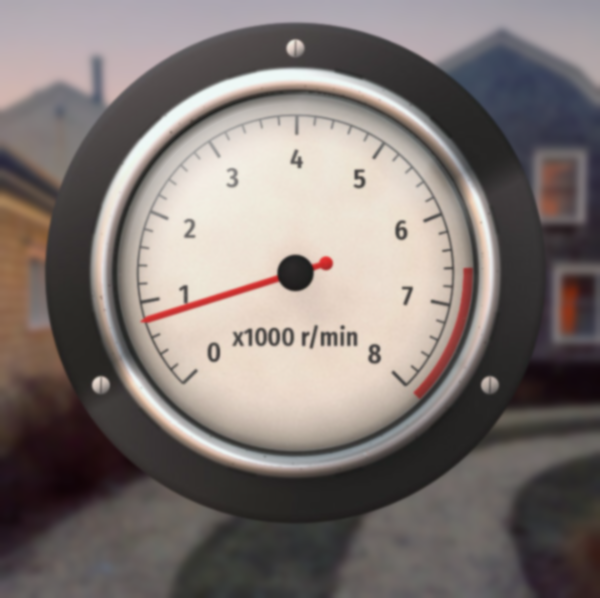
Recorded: 800 rpm
